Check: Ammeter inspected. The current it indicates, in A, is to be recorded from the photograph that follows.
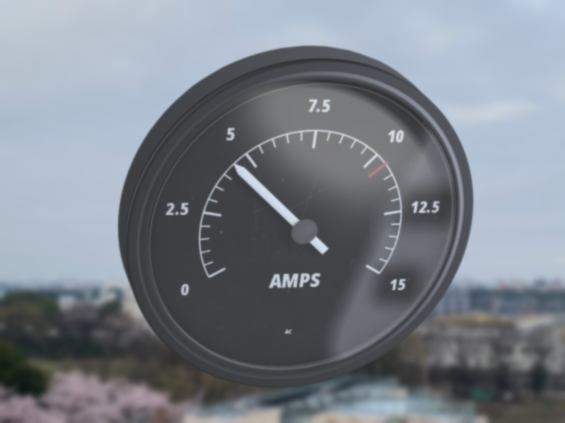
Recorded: 4.5 A
